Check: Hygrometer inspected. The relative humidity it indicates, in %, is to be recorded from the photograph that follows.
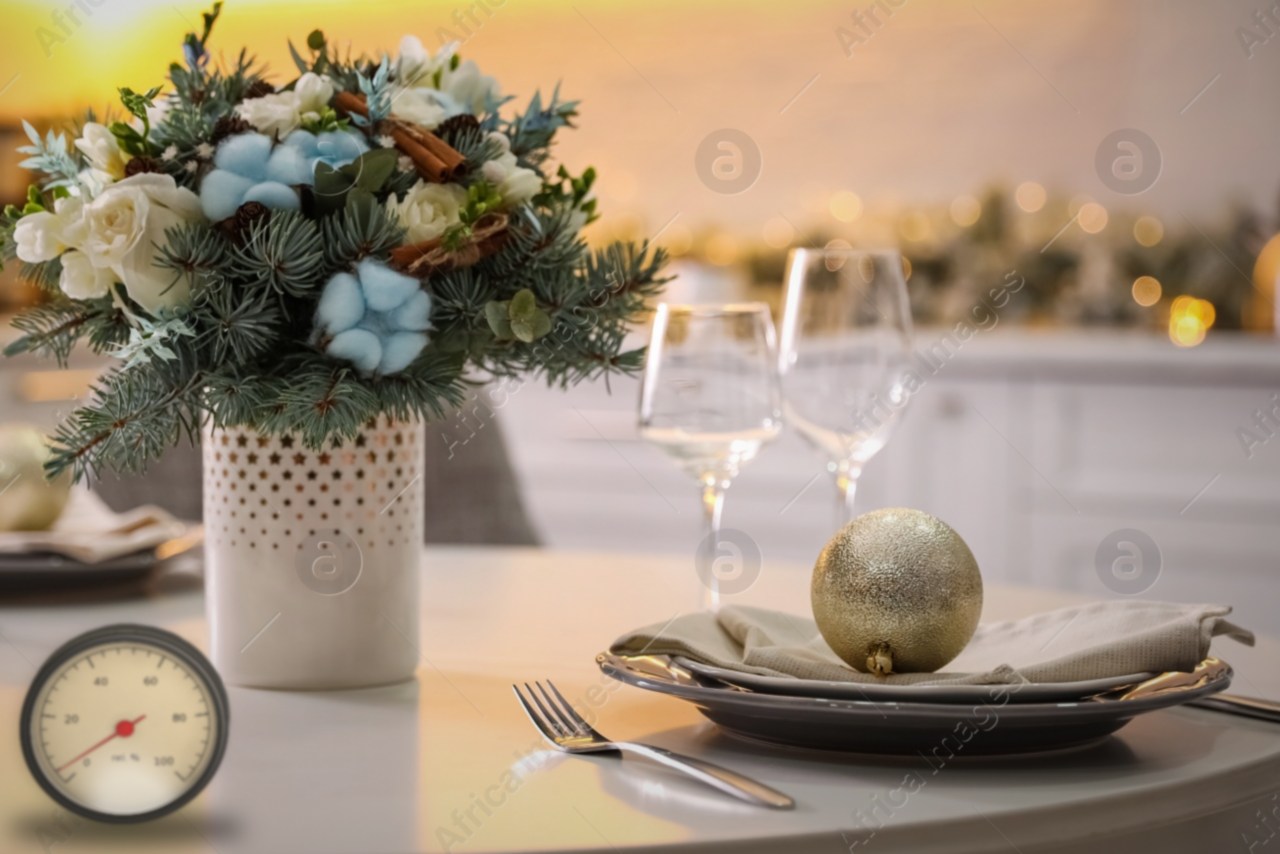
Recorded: 4 %
